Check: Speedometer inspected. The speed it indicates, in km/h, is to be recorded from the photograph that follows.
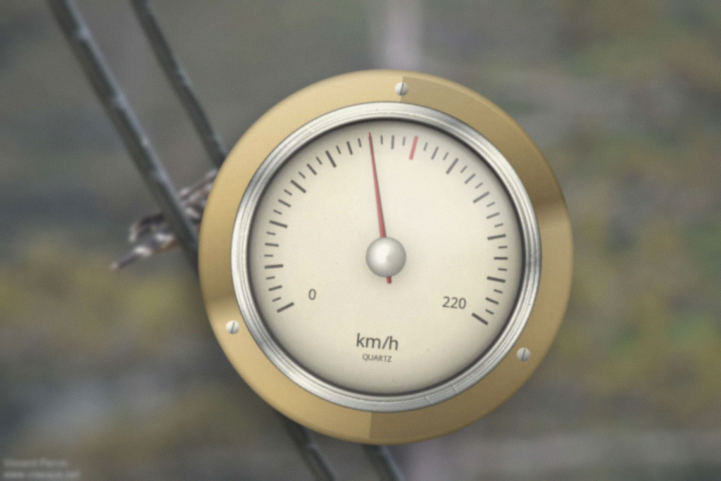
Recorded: 100 km/h
